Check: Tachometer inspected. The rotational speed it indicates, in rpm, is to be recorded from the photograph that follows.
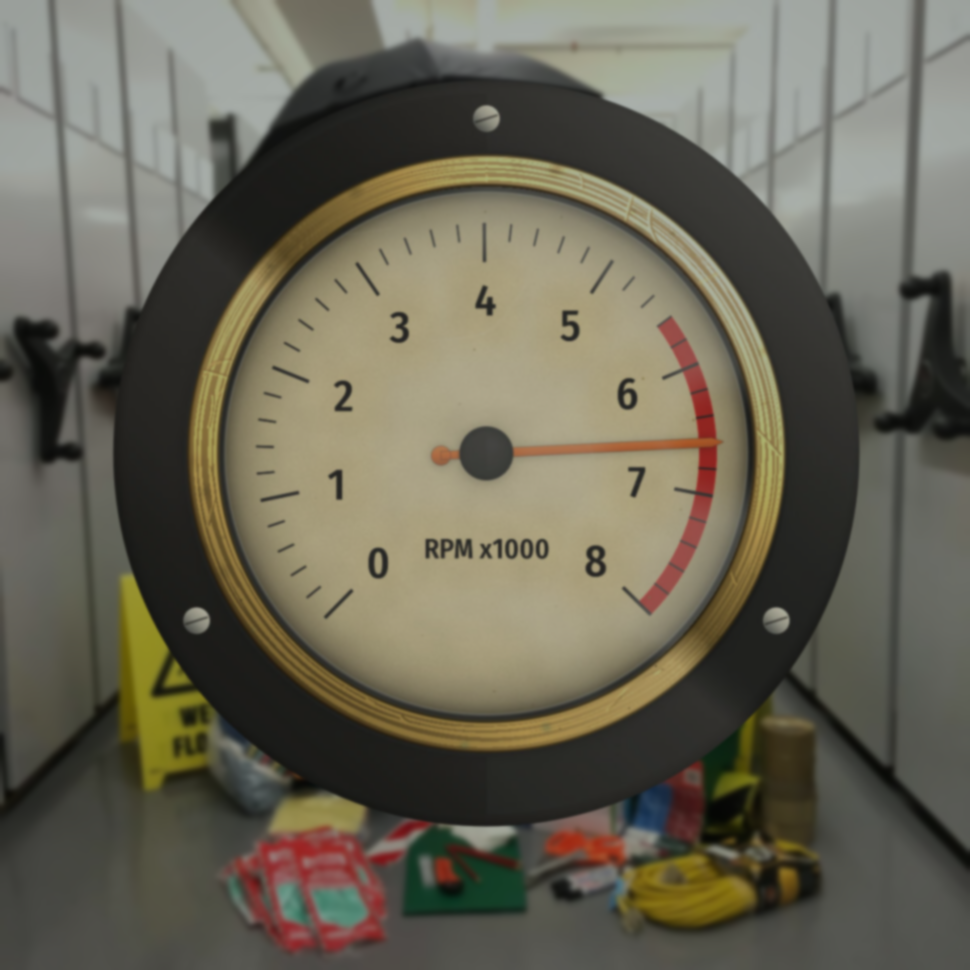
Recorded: 6600 rpm
